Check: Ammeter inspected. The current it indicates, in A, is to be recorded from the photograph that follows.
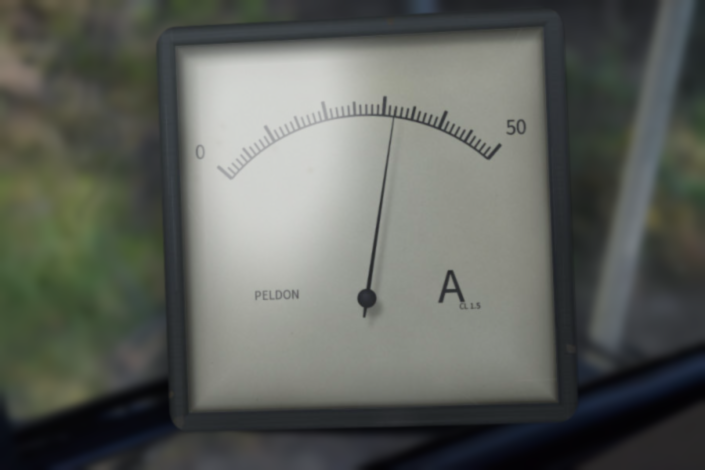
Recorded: 32 A
